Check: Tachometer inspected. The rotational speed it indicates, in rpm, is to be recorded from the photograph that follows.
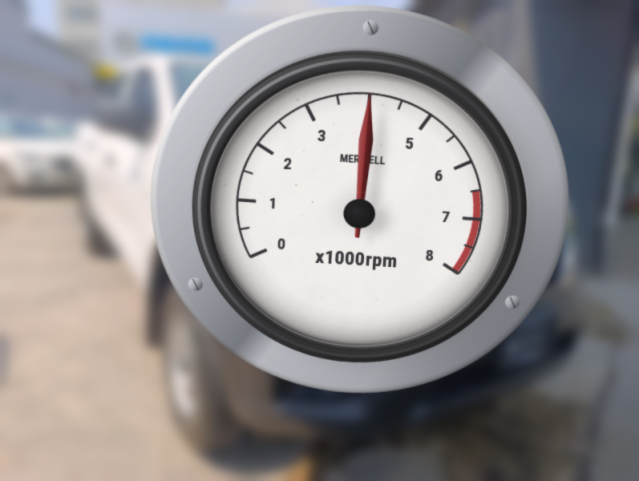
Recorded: 4000 rpm
